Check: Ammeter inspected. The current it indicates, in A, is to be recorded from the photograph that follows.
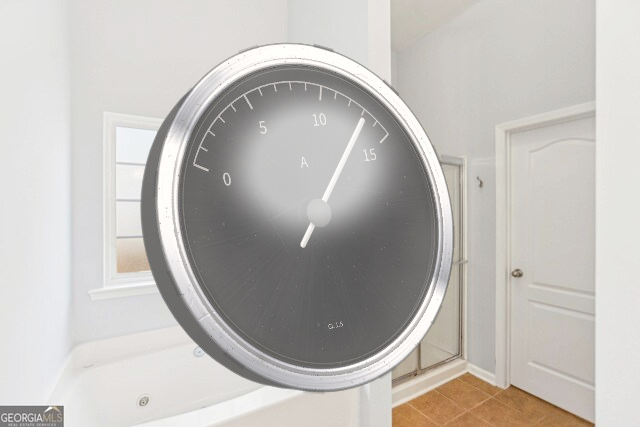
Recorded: 13 A
